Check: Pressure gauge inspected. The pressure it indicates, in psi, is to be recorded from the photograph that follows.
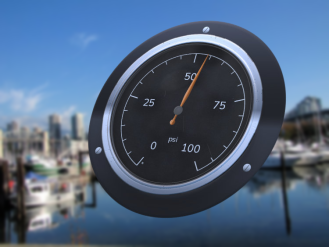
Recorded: 55 psi
